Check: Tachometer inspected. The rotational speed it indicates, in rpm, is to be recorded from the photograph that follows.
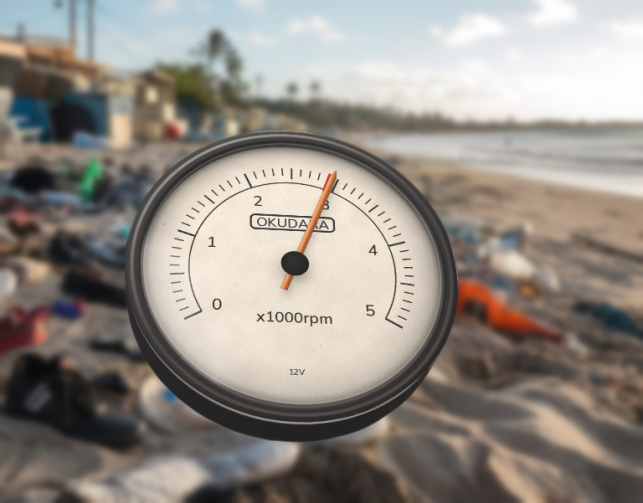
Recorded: 2950 rpm
